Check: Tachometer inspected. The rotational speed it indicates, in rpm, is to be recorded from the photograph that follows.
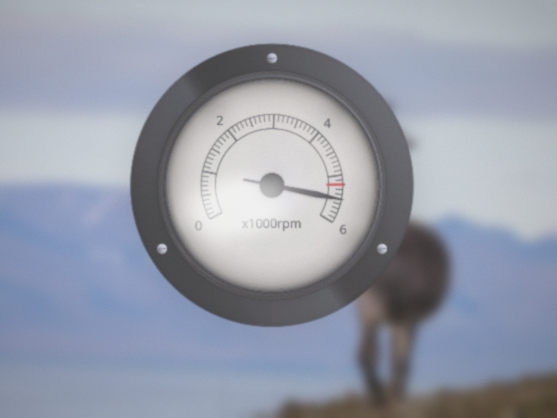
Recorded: 5500 rpm
